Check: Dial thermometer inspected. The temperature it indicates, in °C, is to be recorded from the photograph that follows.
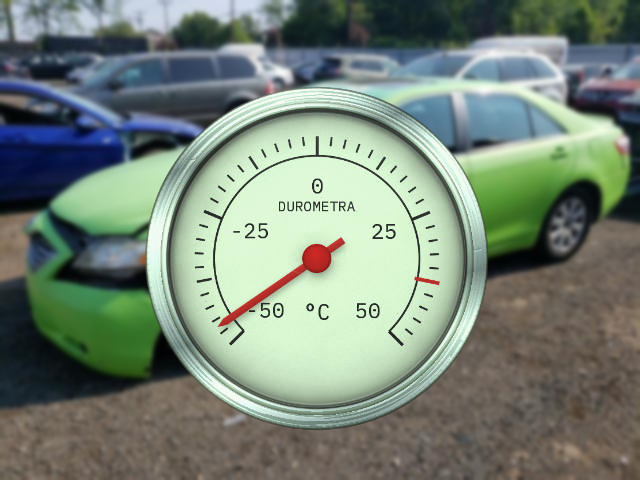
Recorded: -46.25 °C
